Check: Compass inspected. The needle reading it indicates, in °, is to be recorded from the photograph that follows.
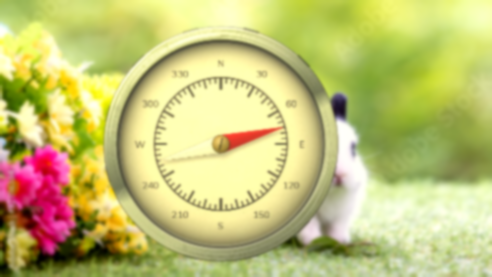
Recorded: 75 °
